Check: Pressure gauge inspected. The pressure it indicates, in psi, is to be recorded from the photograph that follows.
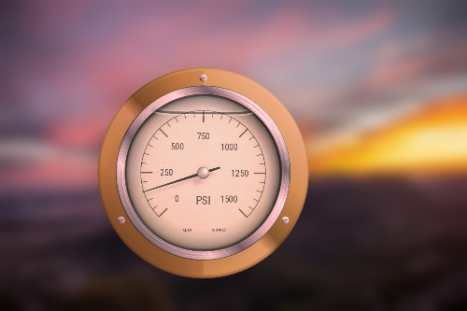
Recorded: 150 psi
